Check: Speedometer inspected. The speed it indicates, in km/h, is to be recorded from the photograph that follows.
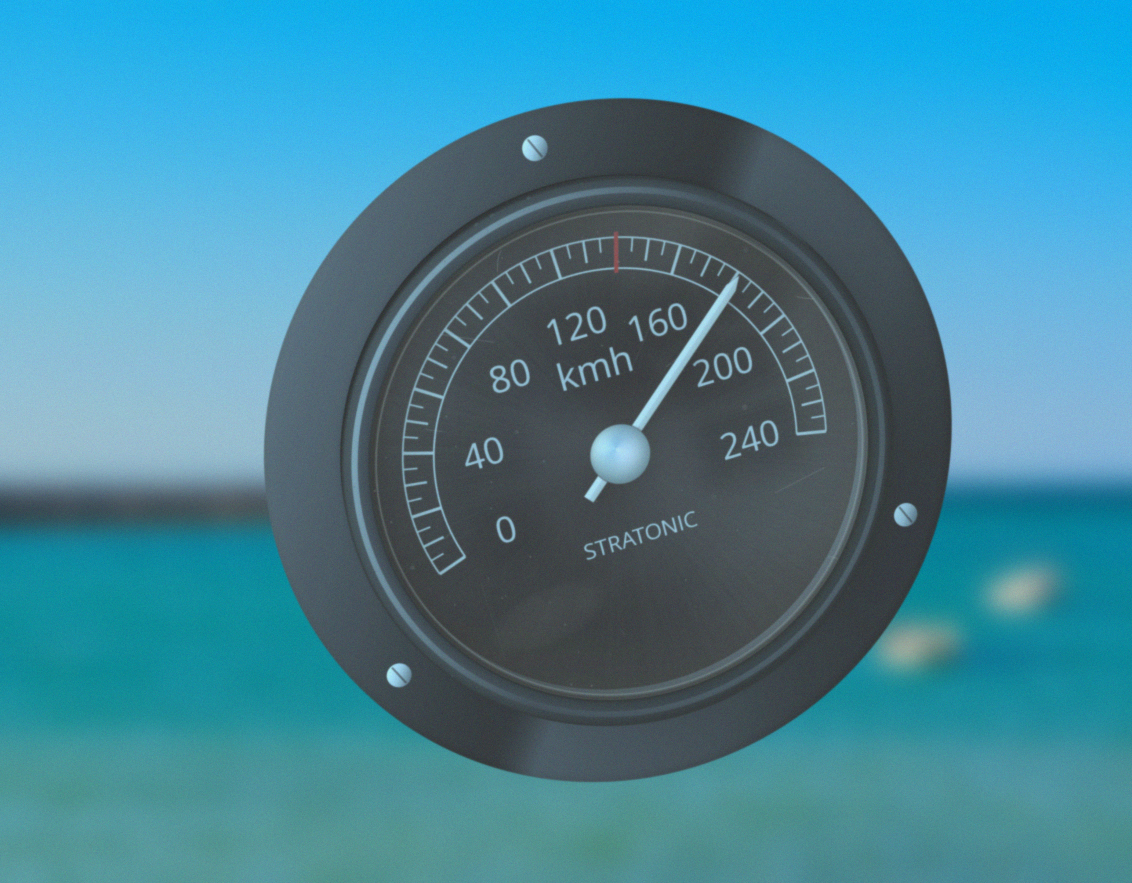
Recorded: 180 km/h
